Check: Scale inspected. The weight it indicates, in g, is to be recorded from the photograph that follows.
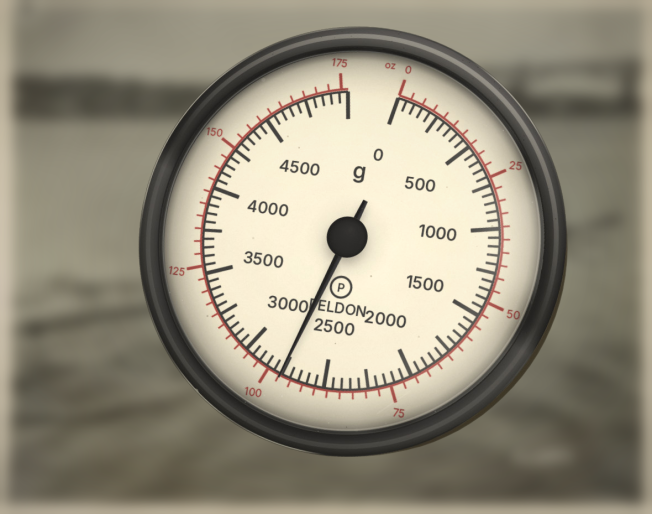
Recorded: 2750 g
